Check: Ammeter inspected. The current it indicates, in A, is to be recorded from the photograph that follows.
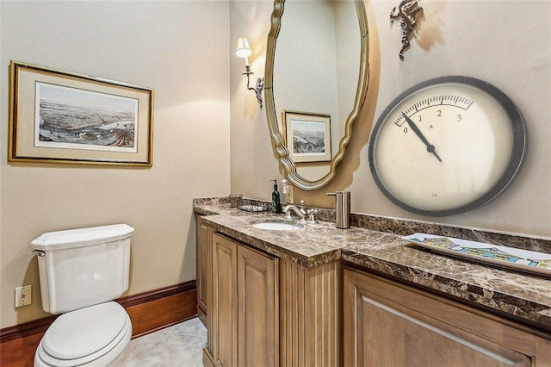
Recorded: 0.5 A
